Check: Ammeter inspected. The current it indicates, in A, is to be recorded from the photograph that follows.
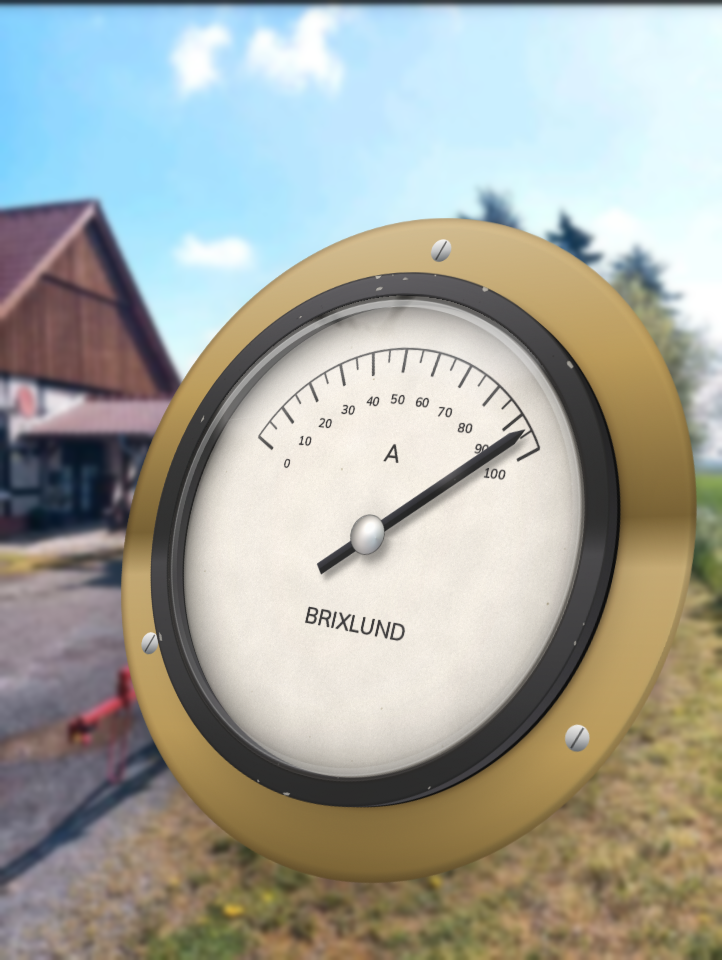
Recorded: 95 A
